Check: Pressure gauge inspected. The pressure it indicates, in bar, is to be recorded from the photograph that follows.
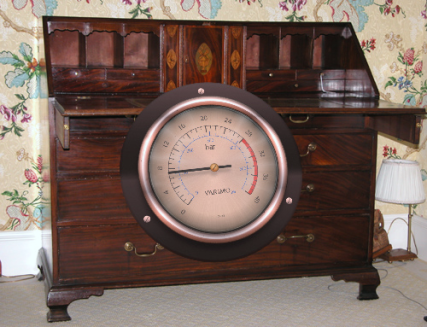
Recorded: 7 bar
